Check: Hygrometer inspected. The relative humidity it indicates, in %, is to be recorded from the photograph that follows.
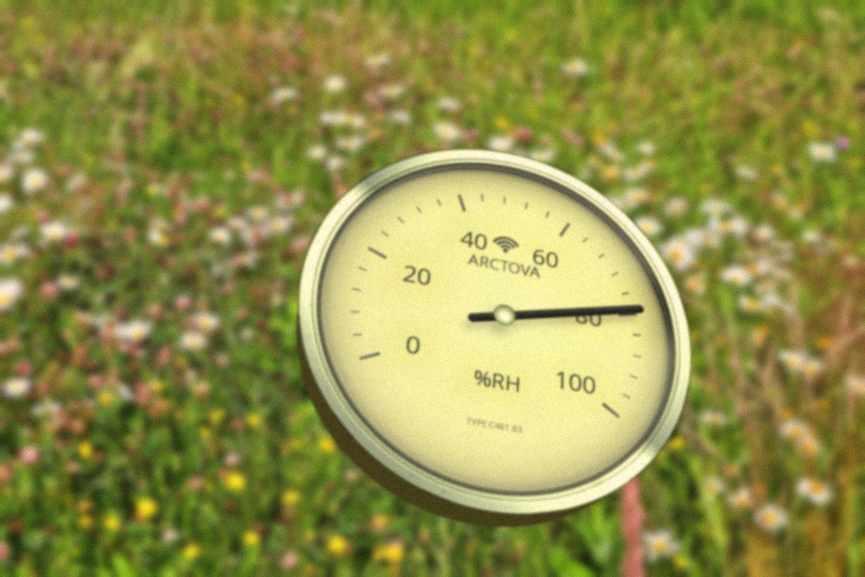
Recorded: 80 %
